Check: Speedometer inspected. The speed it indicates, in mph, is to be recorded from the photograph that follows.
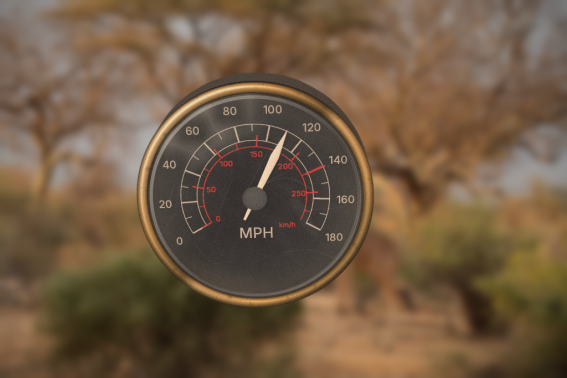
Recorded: 110 mph
